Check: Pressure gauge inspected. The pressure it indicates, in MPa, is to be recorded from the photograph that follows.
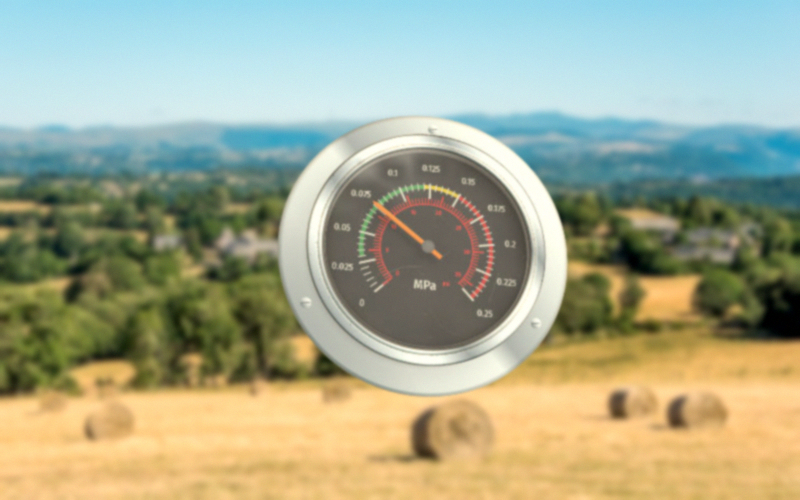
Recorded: 0.075 MPa
